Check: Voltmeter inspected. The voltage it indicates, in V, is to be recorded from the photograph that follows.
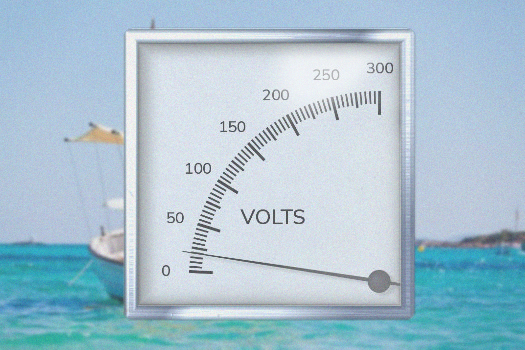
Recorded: 20 V
